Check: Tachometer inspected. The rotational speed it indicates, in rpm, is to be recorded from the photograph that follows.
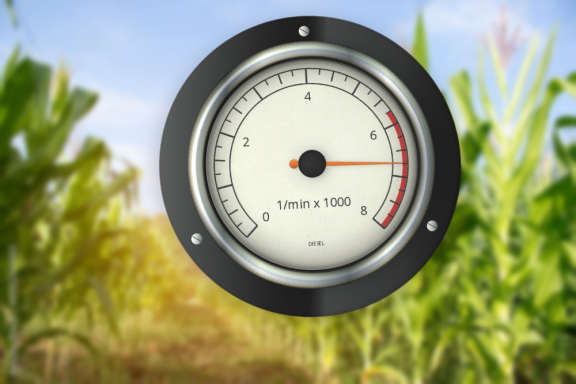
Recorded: 6750 rpm
